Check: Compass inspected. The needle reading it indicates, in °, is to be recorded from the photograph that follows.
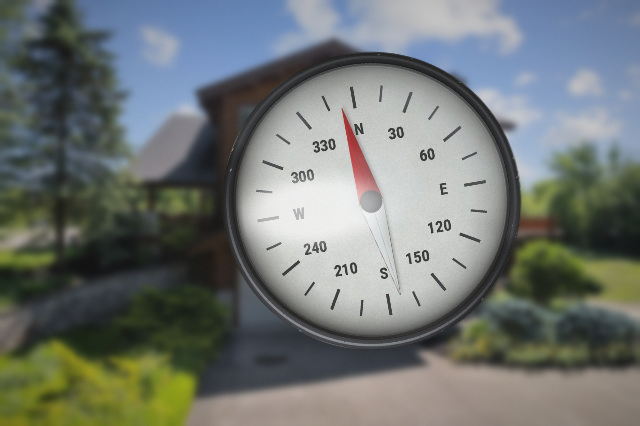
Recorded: 352.5 °
